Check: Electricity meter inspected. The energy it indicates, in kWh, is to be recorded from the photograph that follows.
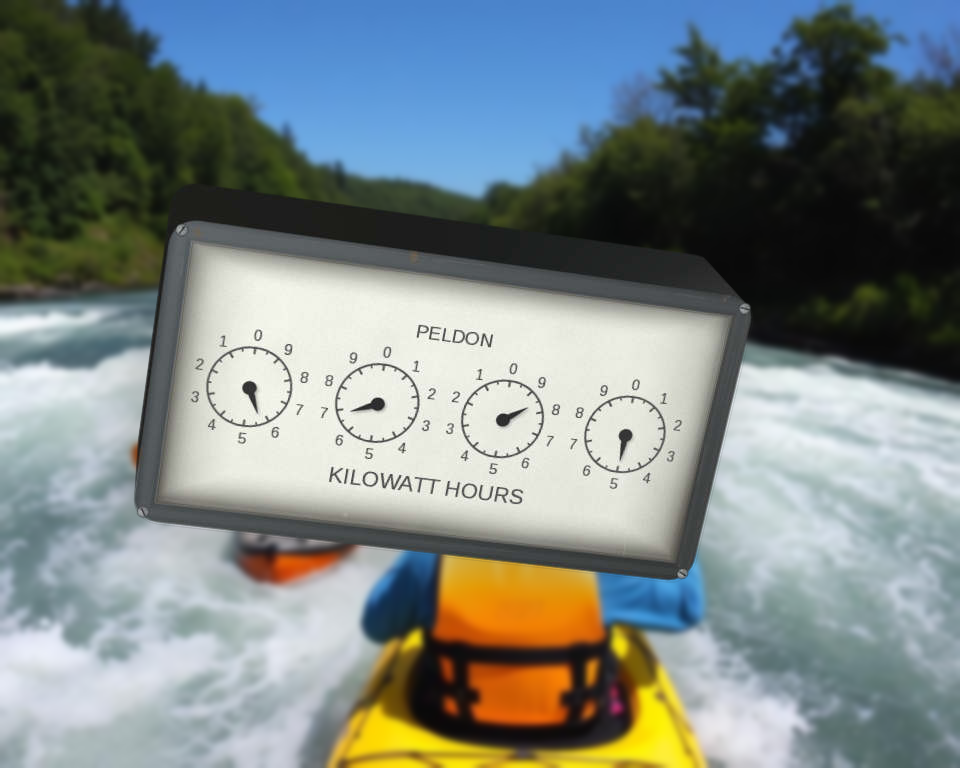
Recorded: 5685 kWh
